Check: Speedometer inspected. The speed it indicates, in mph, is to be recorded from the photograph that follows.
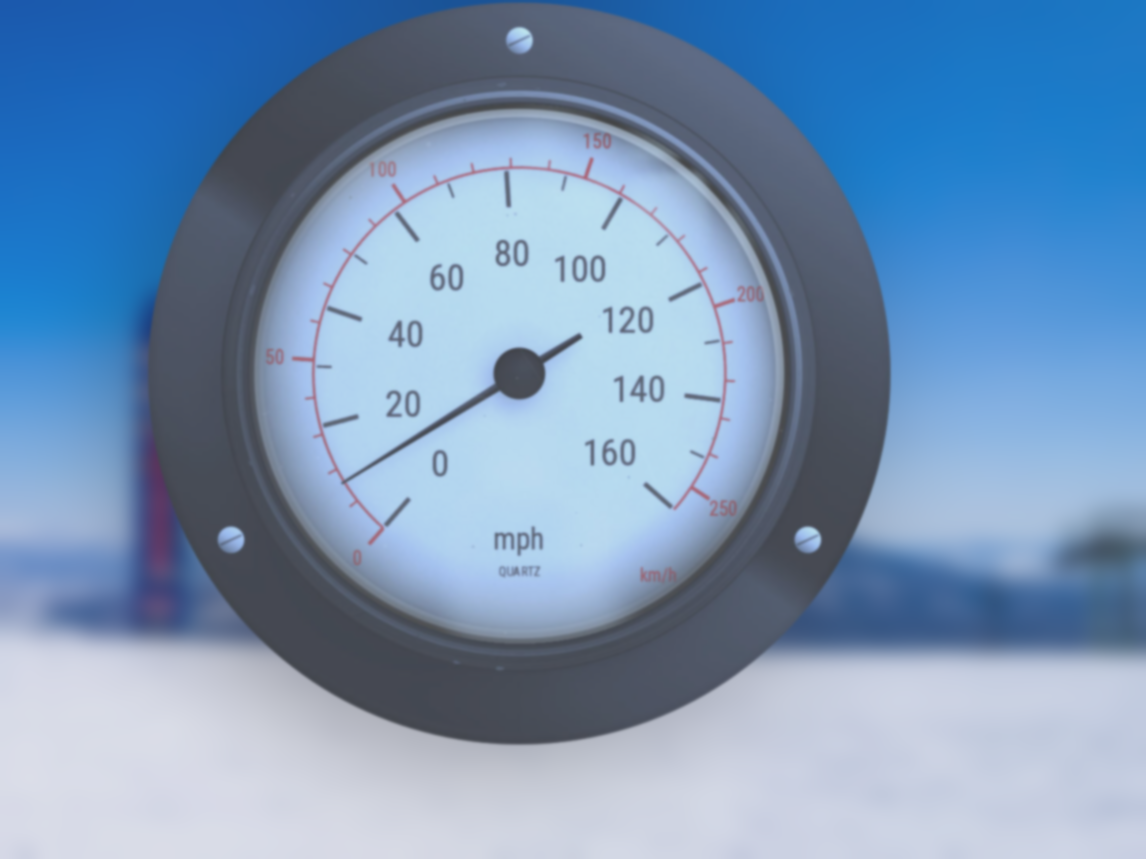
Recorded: 10 mph
